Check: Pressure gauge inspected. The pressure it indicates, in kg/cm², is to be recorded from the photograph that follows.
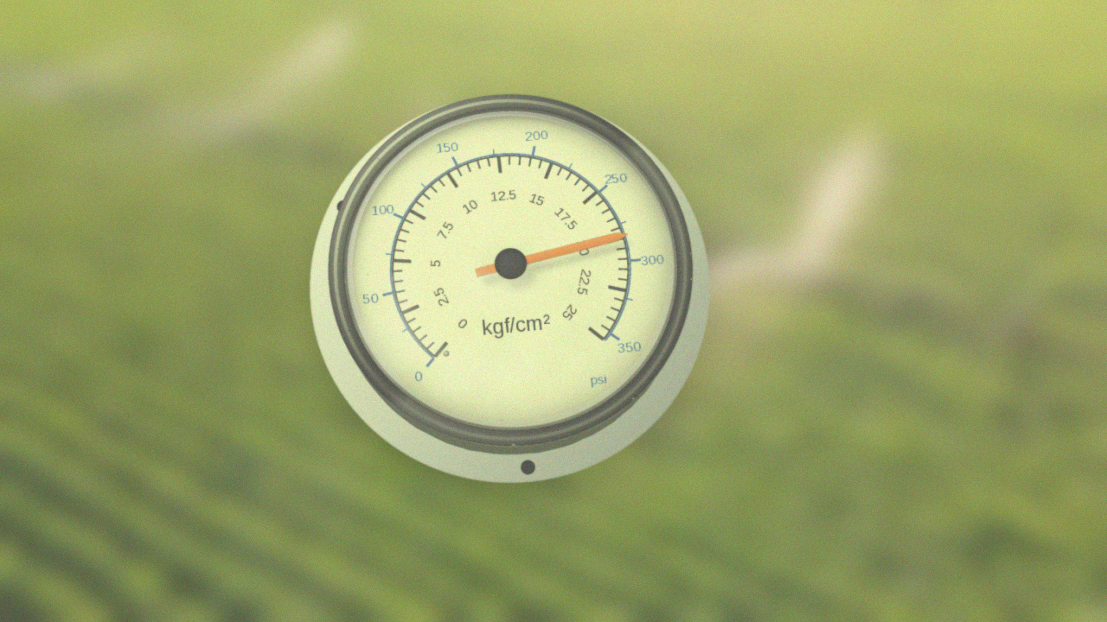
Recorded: 20 kg/cm²
